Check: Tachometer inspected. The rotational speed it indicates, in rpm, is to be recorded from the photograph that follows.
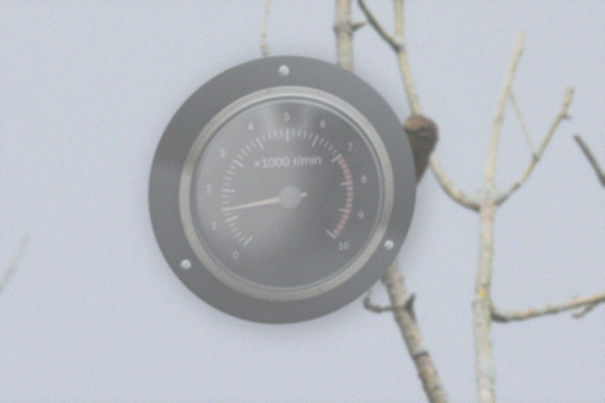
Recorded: 1400 rpm
